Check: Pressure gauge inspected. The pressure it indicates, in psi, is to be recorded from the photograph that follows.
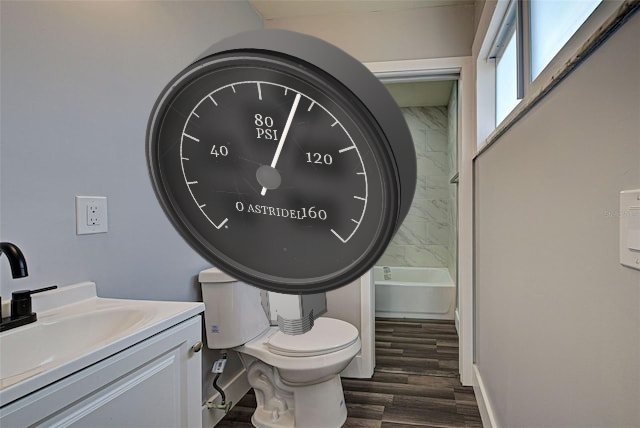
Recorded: 95 psi
